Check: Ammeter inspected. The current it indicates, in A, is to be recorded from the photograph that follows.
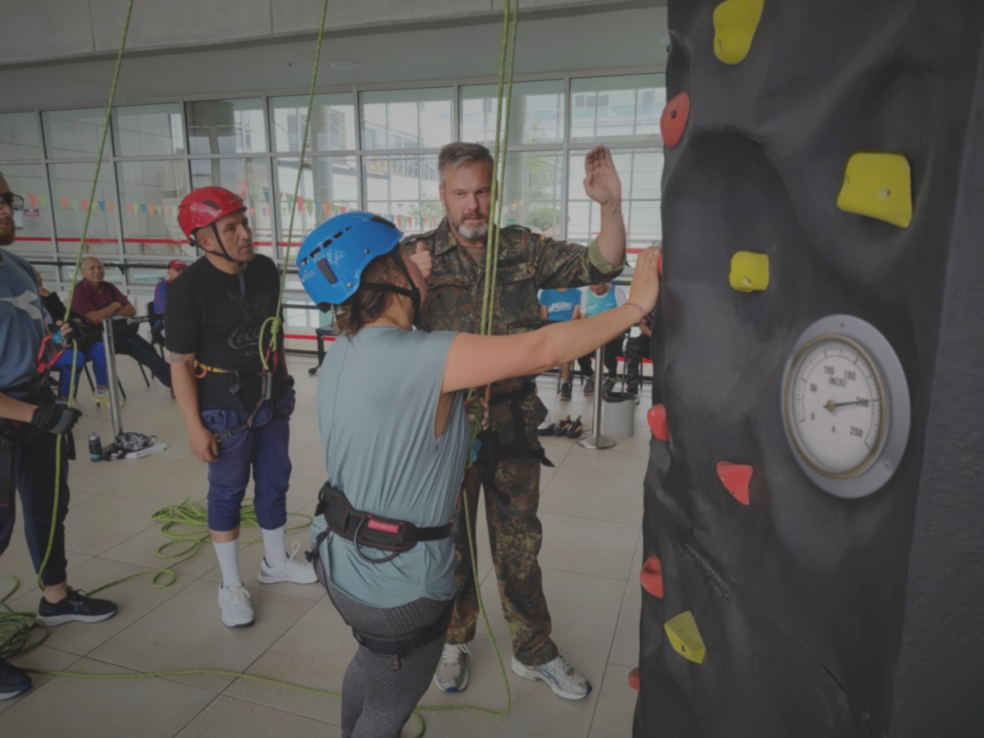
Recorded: 200 A
